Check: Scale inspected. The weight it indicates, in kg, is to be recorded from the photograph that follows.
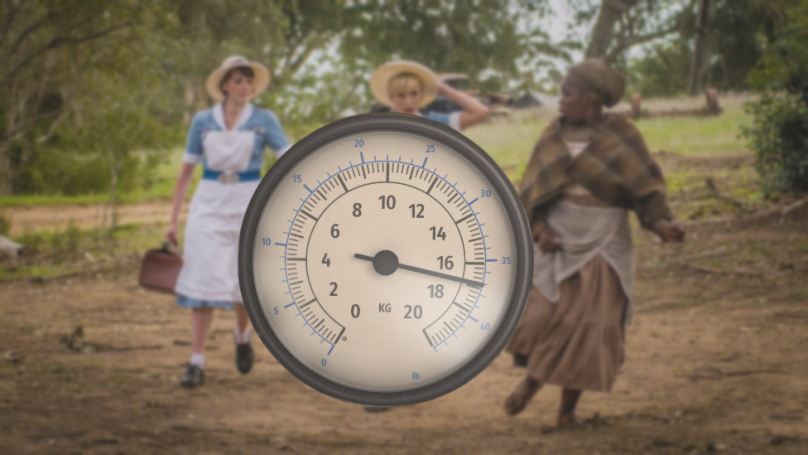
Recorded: 16.8 kg
